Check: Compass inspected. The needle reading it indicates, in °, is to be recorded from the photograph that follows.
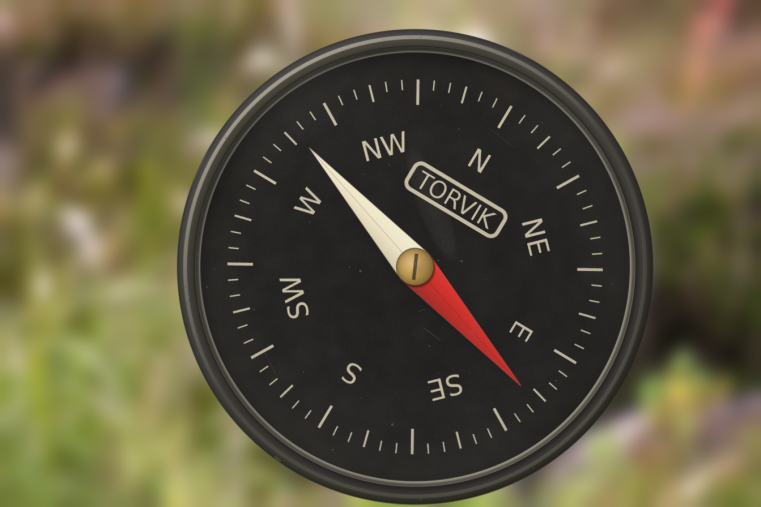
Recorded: 107.5 °
